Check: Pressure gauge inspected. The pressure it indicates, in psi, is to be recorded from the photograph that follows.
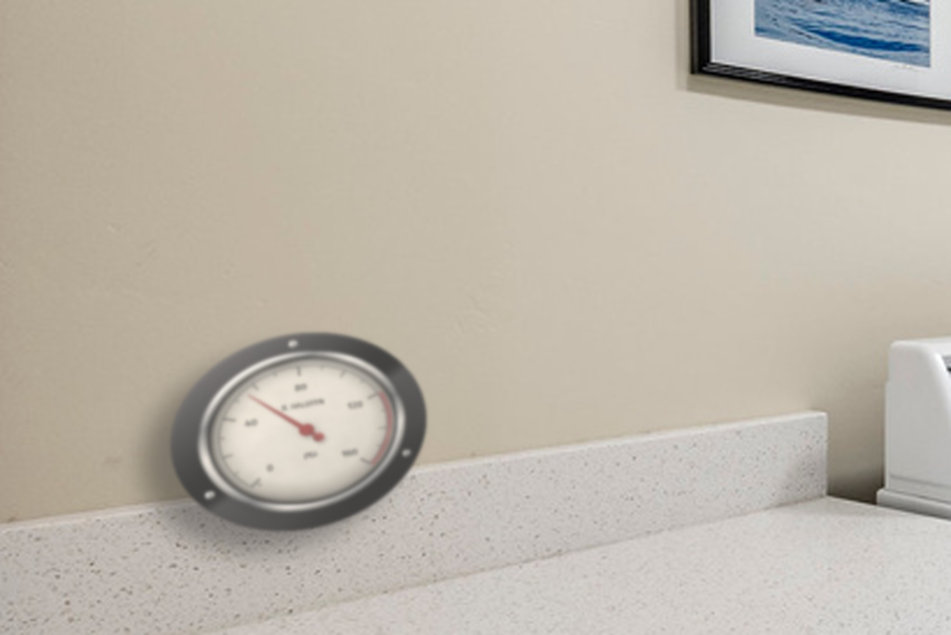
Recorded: 55 psi
